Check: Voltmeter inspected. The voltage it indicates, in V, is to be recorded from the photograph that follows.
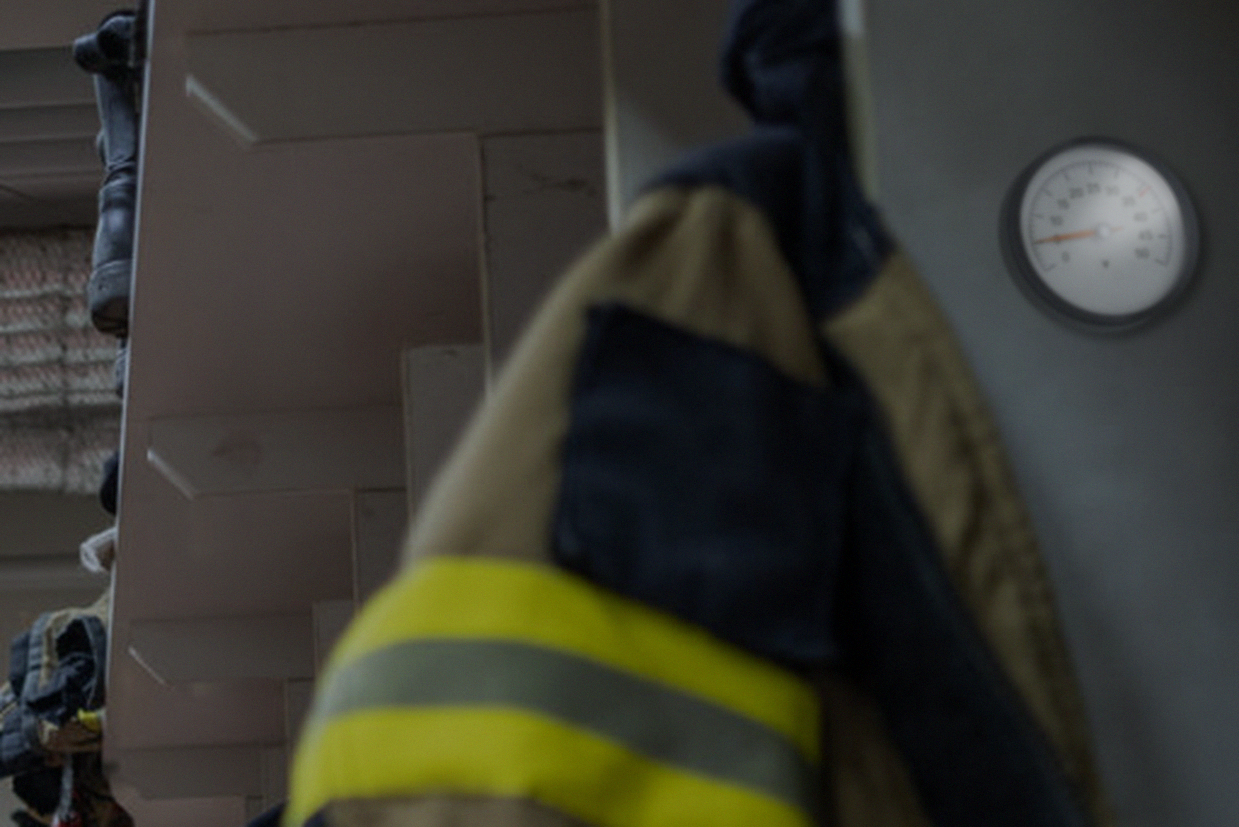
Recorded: 5 V
